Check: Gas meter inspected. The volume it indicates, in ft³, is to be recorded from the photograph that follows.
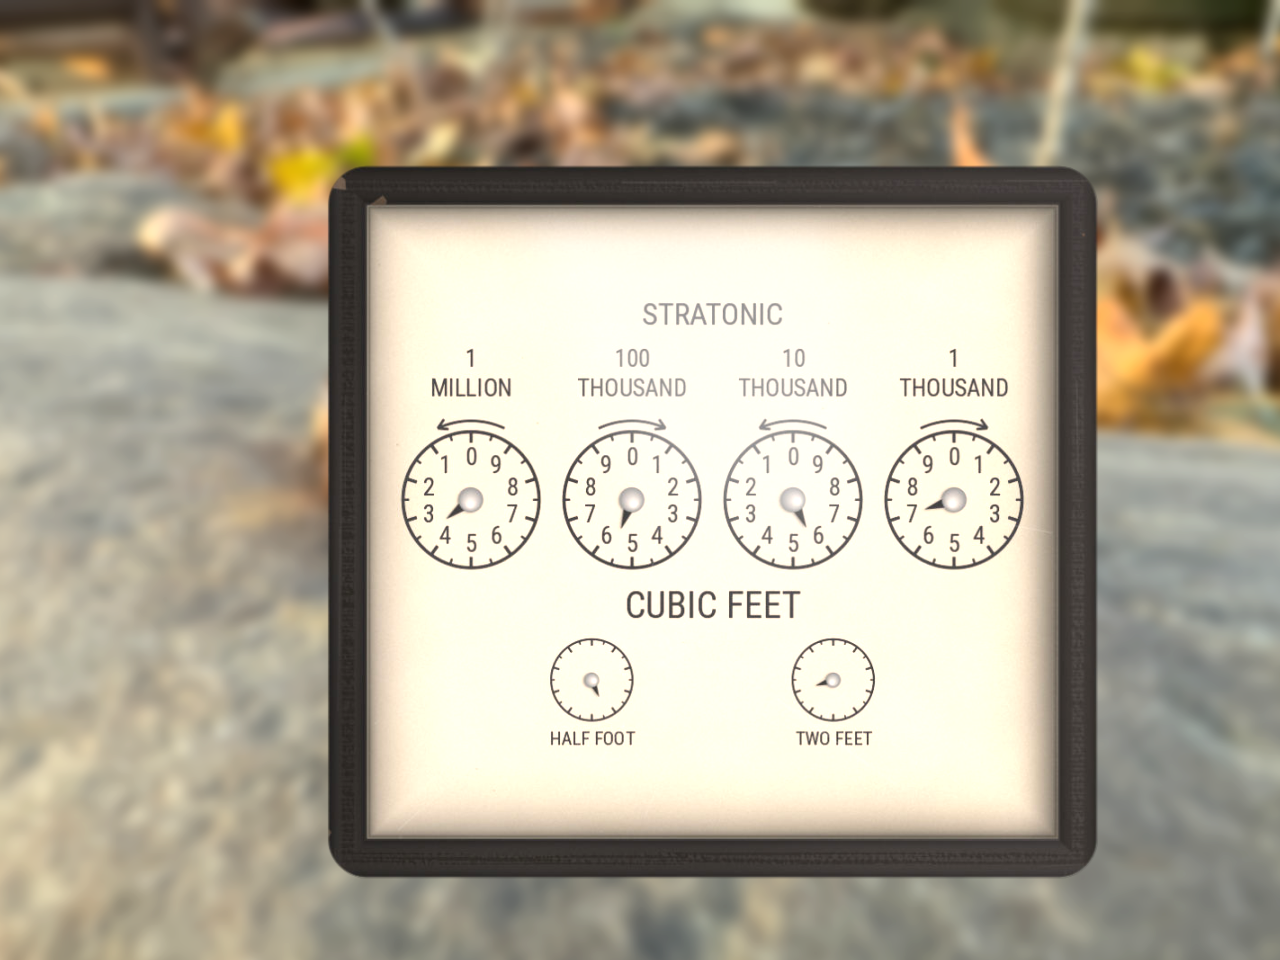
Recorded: 355700 ft³
